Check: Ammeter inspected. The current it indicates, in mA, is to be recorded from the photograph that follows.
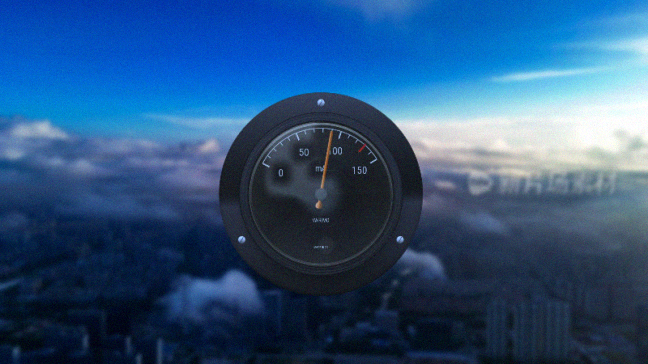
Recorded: 90 mA
